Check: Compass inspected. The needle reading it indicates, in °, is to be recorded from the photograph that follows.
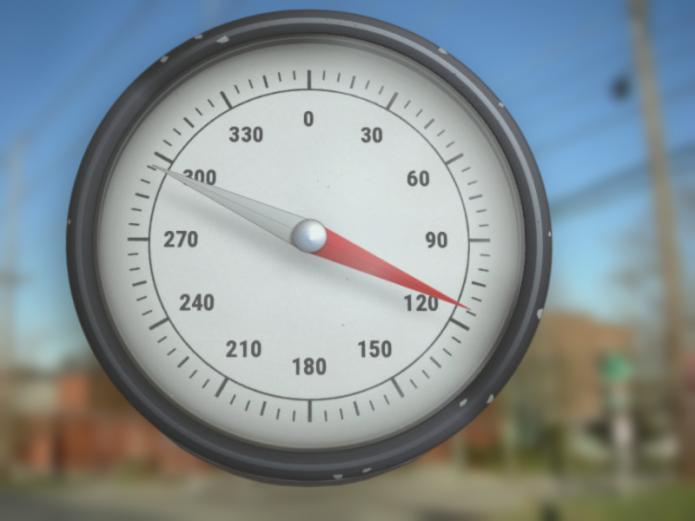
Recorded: 115 °
